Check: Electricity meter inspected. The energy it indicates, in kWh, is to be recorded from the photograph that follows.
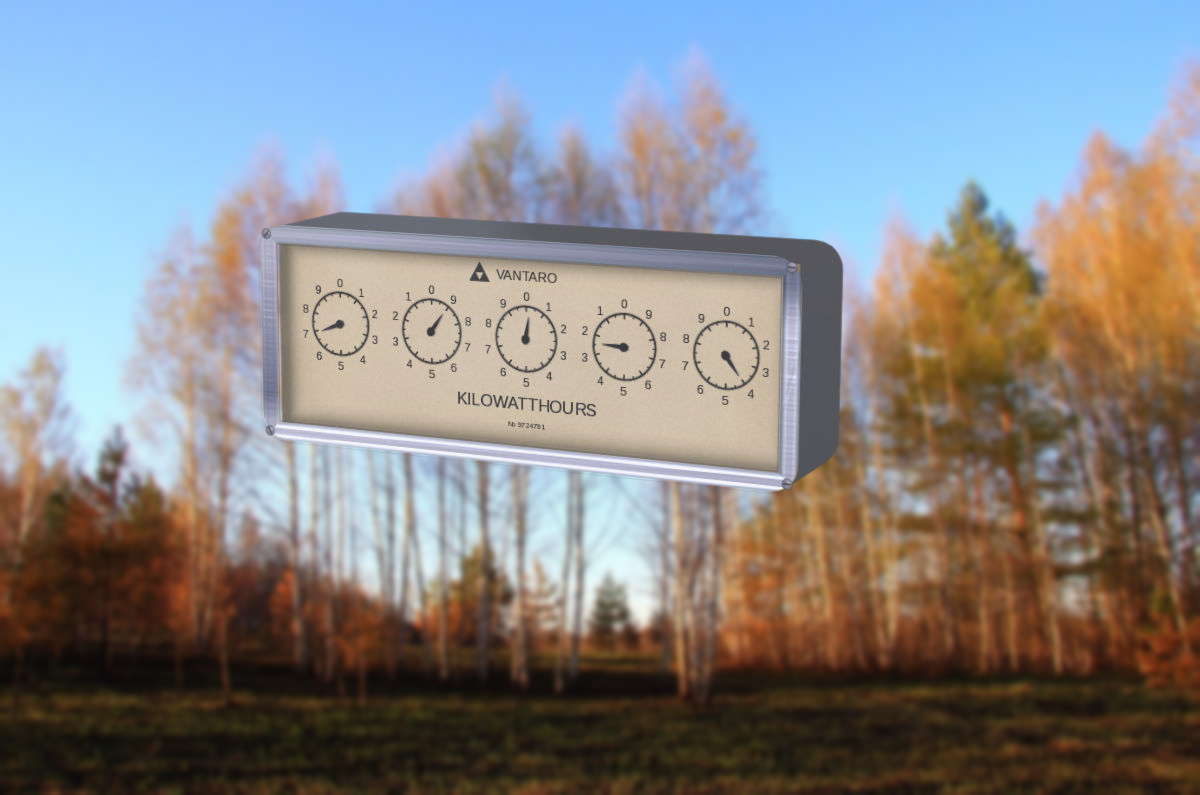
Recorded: 69024 kWh
